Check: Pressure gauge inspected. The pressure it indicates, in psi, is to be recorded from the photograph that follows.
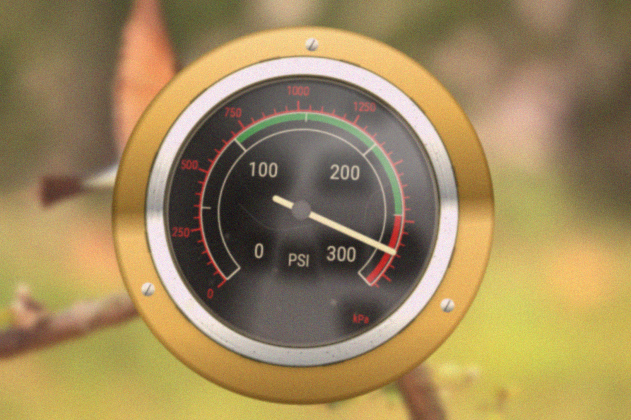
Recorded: 275 psi
